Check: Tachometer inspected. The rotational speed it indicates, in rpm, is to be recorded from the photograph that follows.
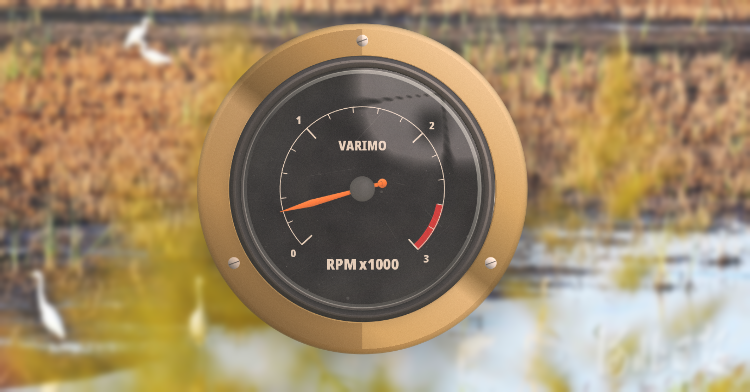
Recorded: 300 rpm
